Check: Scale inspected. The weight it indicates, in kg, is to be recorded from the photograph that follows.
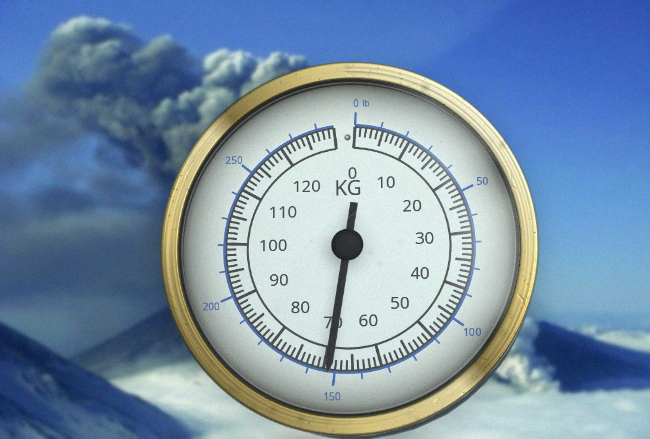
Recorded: 69 kg
